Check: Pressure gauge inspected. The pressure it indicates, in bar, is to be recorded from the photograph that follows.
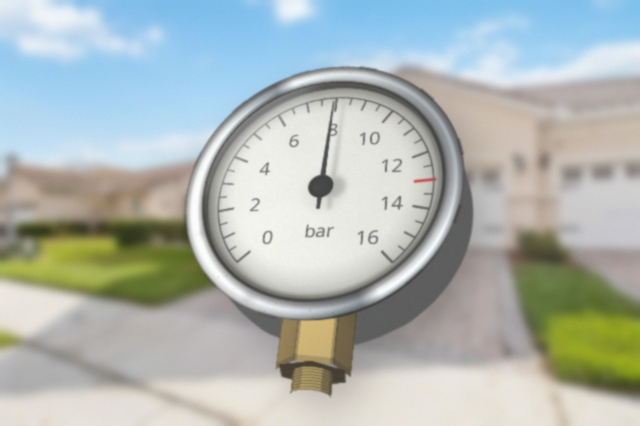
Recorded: 8 bar
